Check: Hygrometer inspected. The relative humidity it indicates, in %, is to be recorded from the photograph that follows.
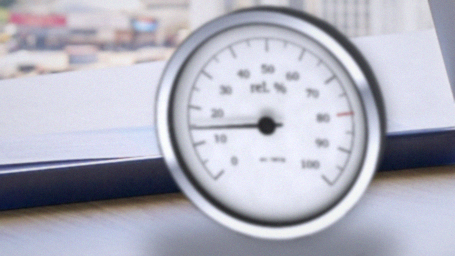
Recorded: 15 %
